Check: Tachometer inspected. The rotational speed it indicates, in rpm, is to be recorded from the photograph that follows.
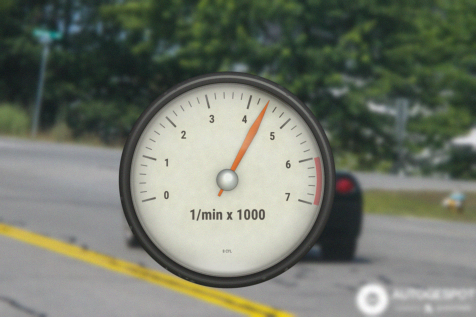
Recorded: 4400 rpm
